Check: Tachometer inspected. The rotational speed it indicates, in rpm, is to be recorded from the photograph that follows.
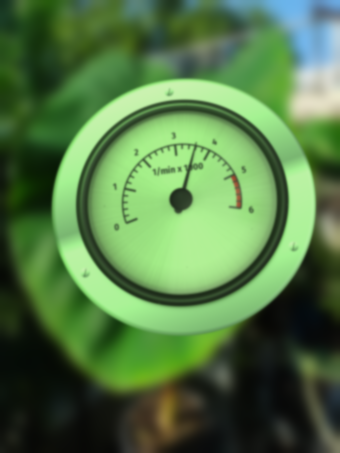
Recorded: 3600 rpm
